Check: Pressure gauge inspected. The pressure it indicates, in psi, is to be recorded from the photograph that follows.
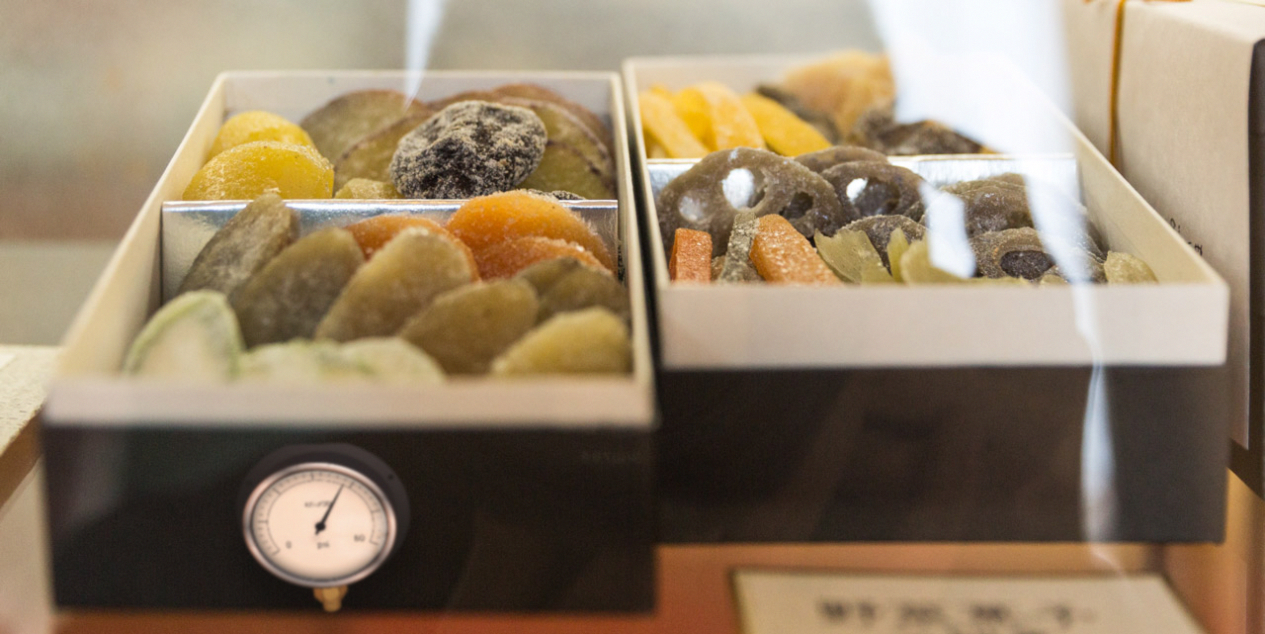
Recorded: 38 psi
